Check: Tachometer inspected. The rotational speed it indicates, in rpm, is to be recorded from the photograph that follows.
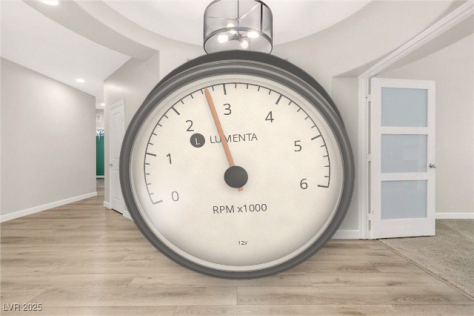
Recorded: 2700 rpm
